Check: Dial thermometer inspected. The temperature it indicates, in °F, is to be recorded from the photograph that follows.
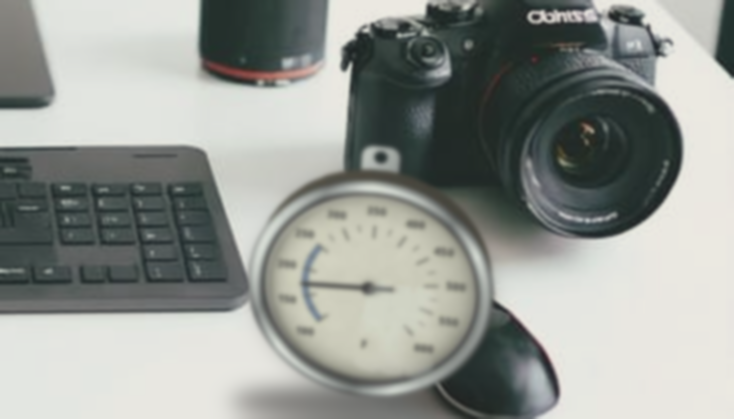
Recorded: 175 °F
